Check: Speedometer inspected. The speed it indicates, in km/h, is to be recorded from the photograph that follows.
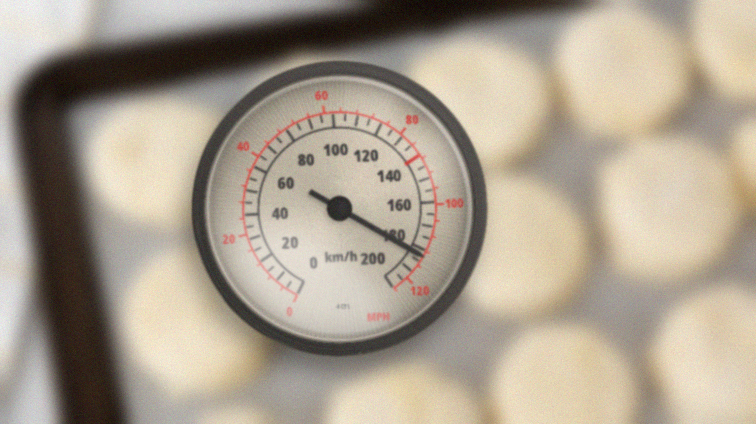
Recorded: 182.5 km/h
